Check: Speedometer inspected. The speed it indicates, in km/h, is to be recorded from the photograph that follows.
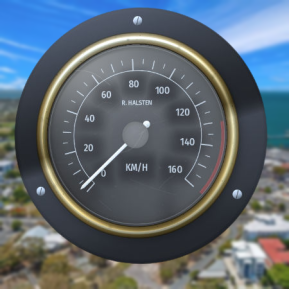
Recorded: 2.5 km/h
